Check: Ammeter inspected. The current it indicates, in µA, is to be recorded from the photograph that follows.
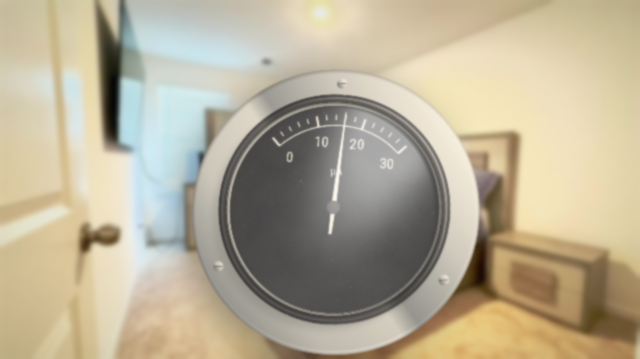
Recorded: 16 µA
